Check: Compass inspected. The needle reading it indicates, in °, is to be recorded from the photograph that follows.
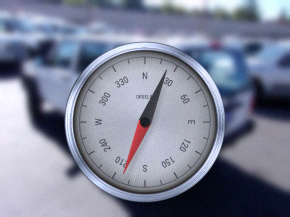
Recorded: 202.5 °
